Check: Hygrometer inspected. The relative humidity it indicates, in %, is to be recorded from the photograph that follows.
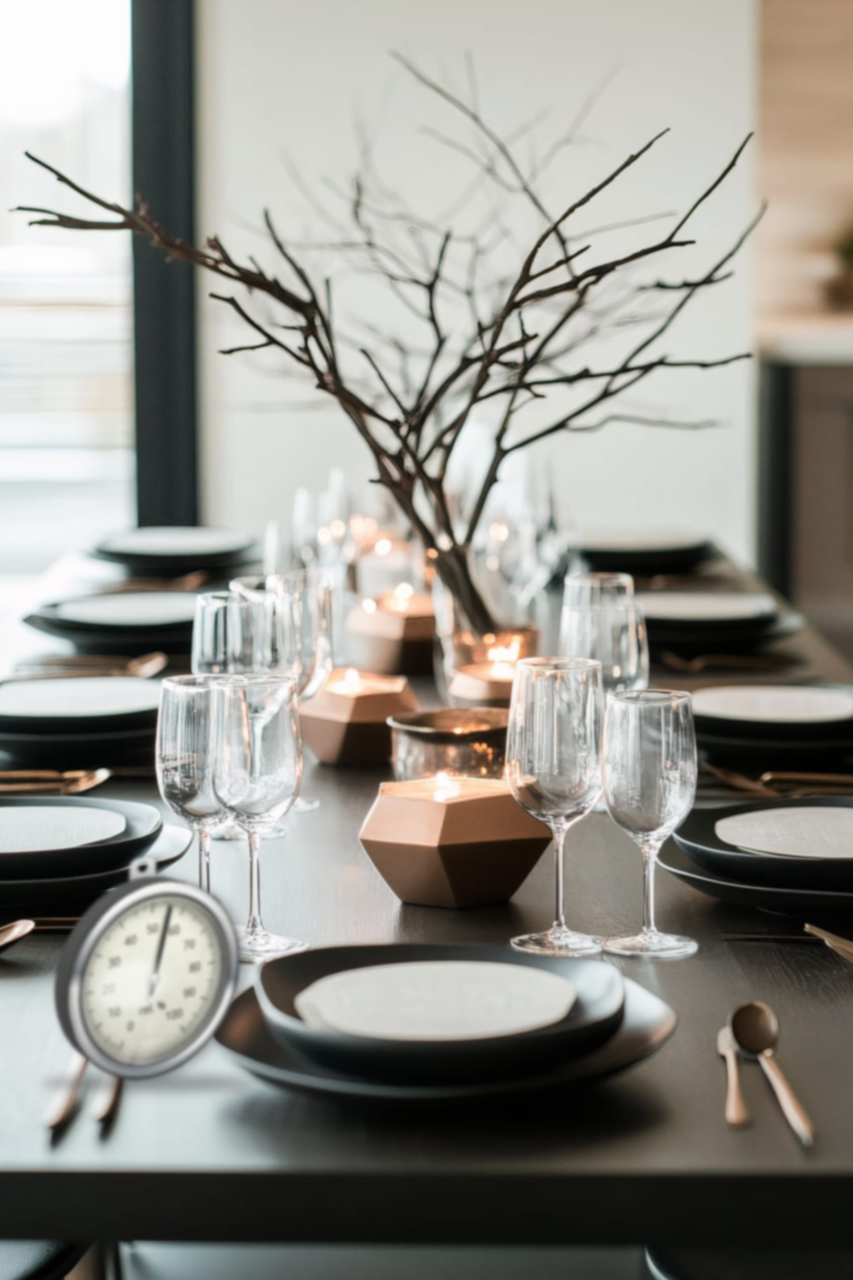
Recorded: 55 %
